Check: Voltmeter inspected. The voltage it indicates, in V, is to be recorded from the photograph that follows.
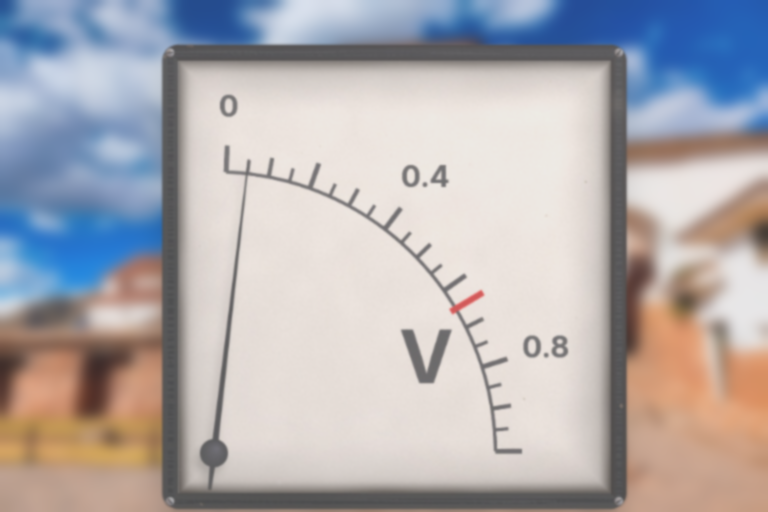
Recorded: 0.05 V
